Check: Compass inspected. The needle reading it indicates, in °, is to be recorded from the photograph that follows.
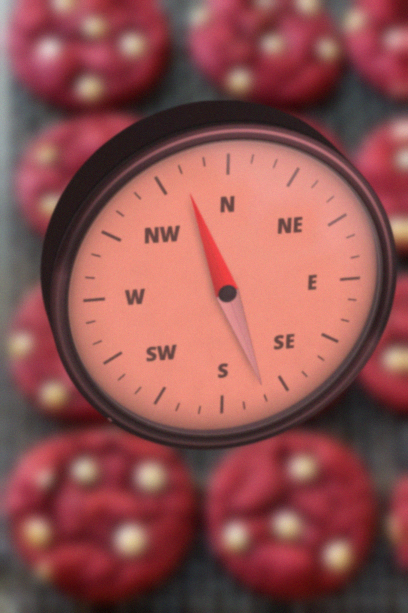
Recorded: 340 °
